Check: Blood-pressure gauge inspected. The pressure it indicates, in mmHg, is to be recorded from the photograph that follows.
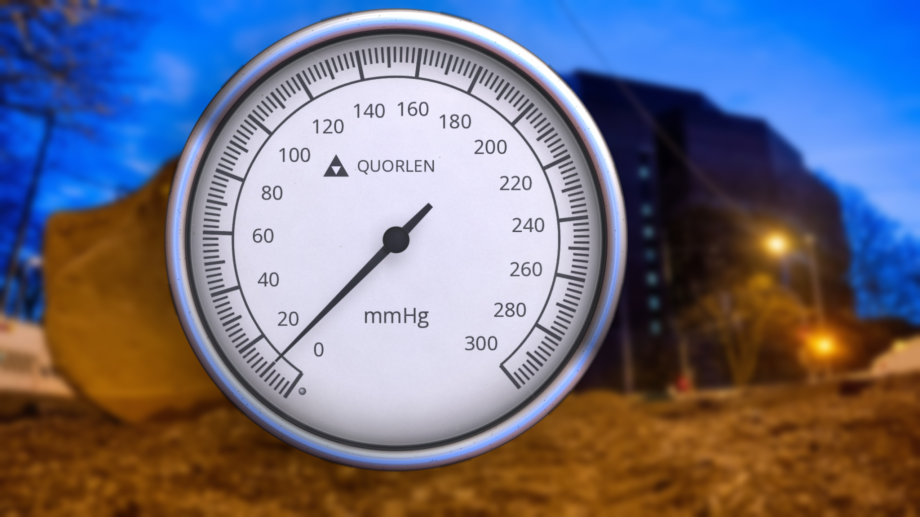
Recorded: 10 mmHg
